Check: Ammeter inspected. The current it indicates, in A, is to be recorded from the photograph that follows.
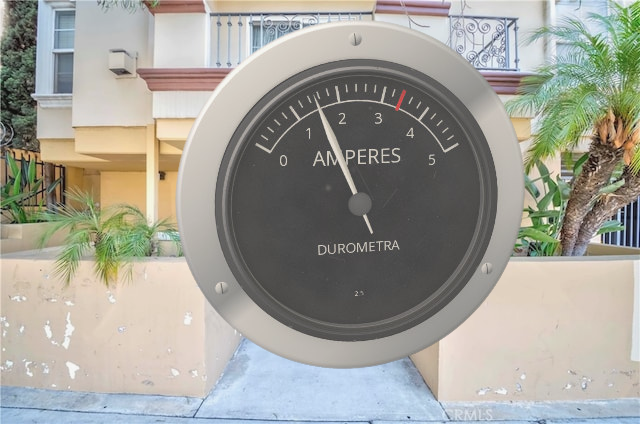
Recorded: 1.5 A
